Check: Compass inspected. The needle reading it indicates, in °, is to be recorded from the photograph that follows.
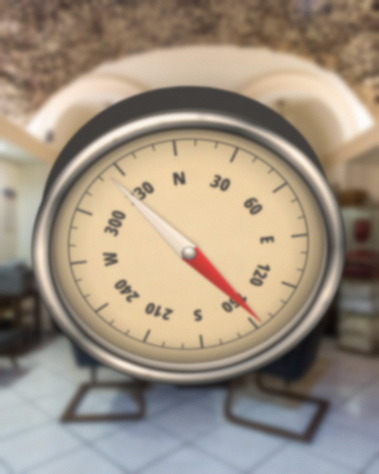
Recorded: 145 °
